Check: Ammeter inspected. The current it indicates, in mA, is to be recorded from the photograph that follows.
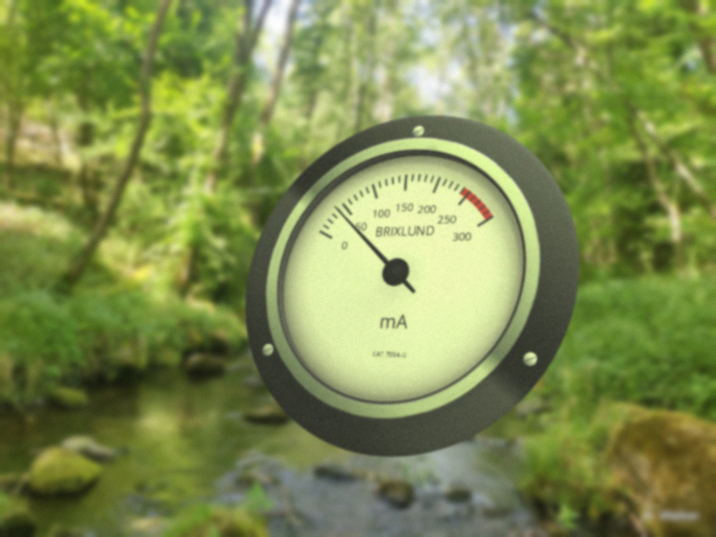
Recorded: 40 mA
